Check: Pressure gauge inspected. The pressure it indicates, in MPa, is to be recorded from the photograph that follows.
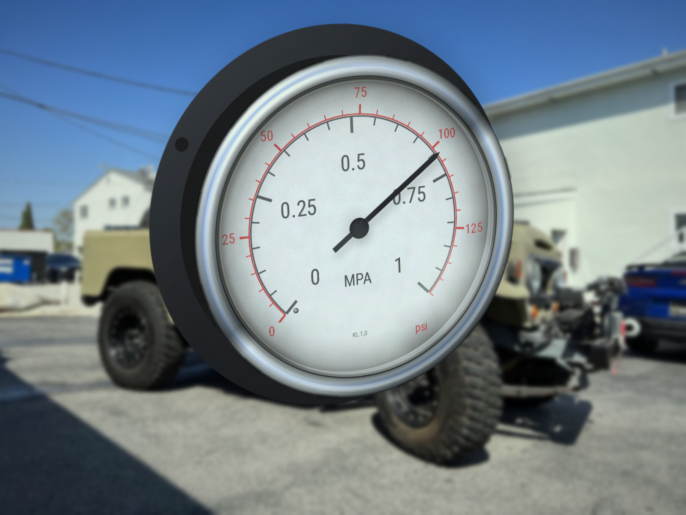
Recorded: 0.7 MPa
